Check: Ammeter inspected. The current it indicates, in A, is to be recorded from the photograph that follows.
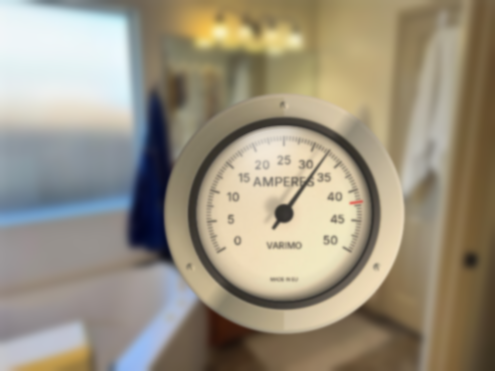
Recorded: 32.5 A
